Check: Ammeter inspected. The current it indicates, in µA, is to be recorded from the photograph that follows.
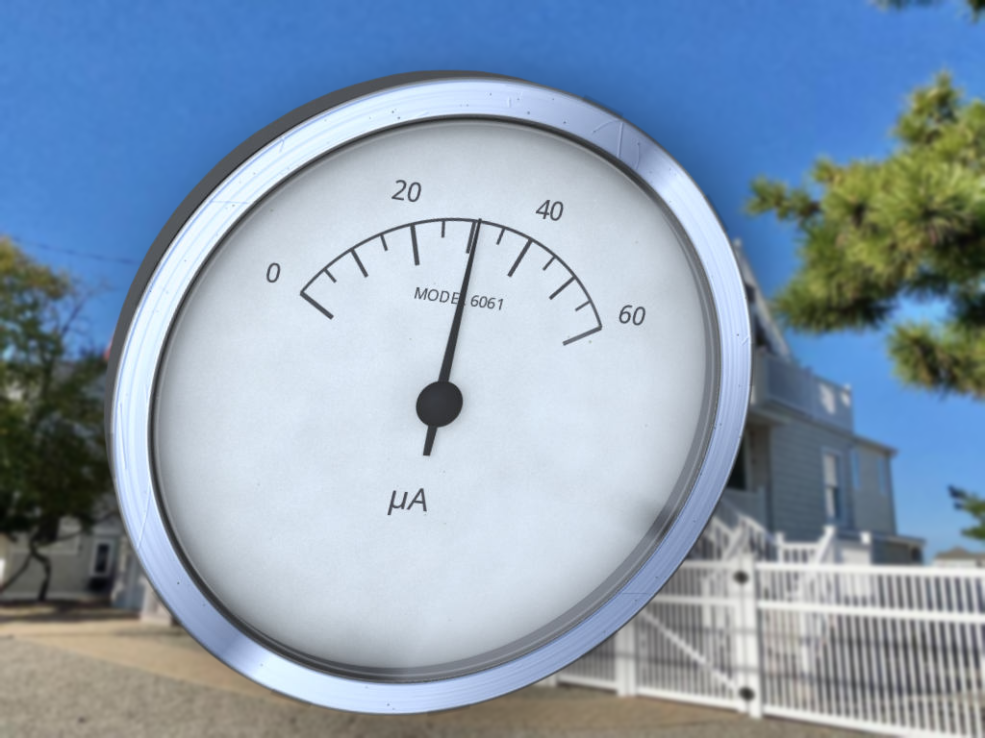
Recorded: 30 µA
